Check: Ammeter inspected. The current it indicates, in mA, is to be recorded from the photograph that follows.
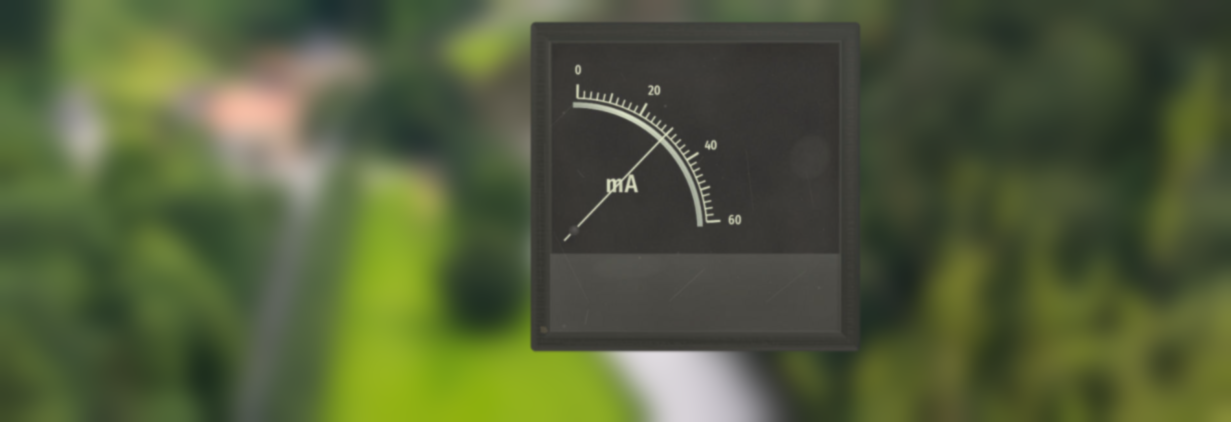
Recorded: 30 mA
